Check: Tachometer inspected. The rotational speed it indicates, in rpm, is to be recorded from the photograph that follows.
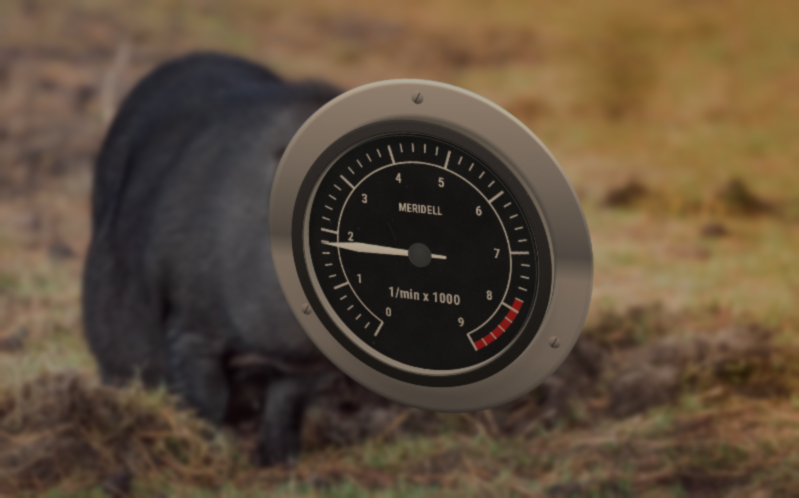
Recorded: 1800 rpm
